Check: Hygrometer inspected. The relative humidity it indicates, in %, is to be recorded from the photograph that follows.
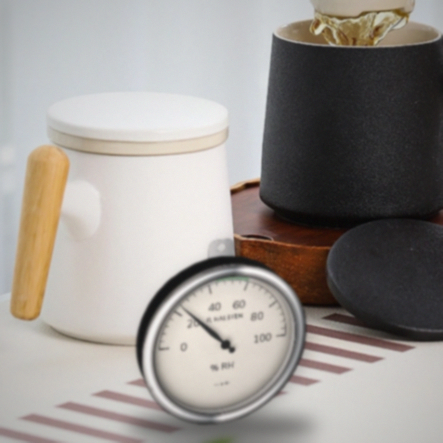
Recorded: 24 %
